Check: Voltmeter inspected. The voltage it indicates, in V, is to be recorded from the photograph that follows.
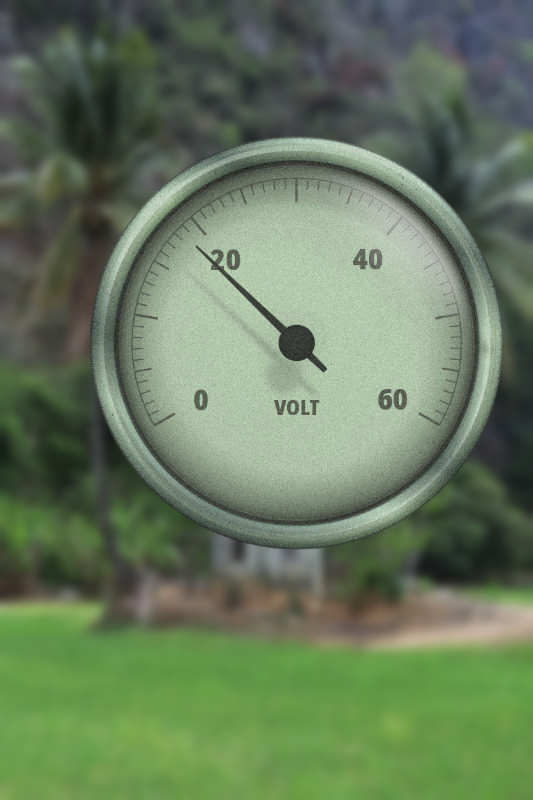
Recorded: 18.5 V
